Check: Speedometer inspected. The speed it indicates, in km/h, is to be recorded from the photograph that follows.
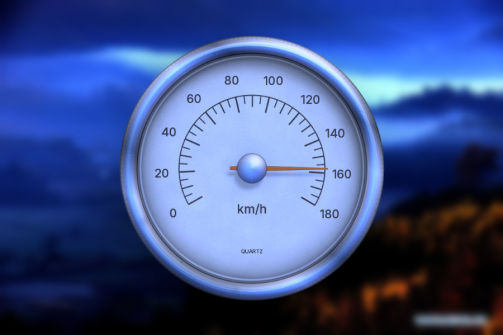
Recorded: 157.5 km/h
